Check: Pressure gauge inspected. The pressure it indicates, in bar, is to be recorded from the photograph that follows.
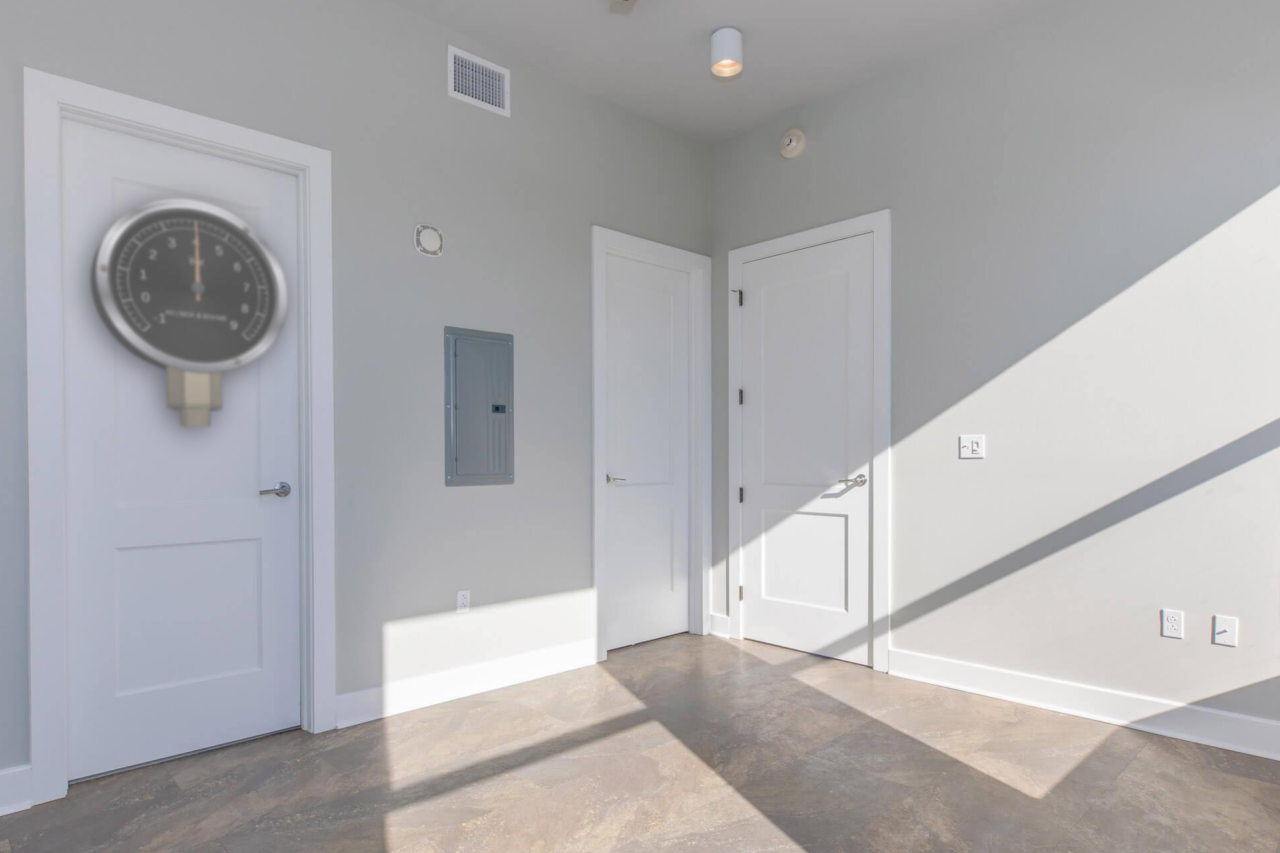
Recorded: 4 bar
